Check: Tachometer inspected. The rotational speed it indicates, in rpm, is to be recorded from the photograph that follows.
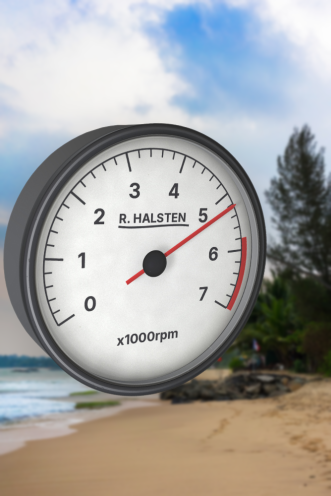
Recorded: 5200 rpm
